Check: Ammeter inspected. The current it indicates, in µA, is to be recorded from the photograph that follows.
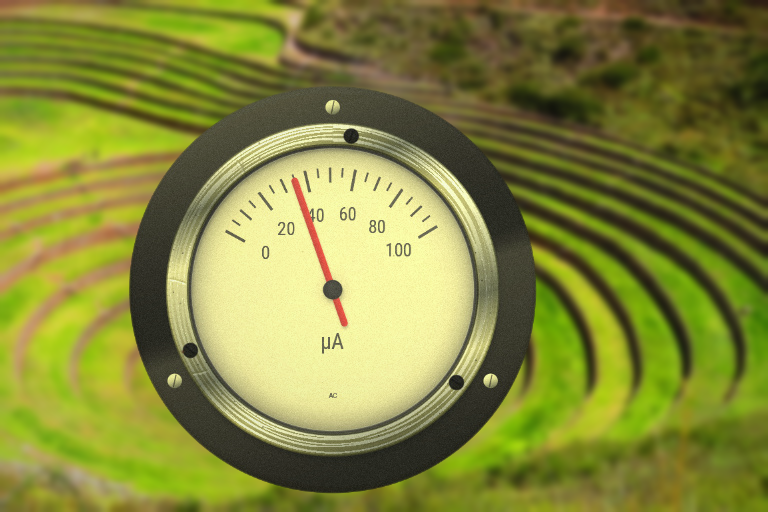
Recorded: 35 µA
